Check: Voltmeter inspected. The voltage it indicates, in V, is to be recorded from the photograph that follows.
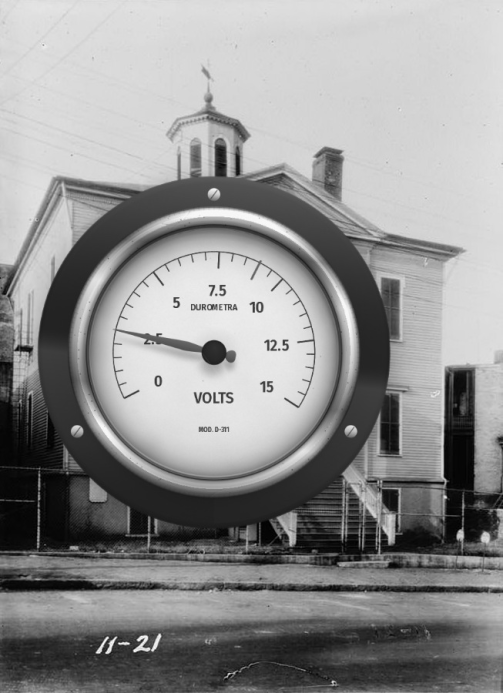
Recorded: 2.5 V
